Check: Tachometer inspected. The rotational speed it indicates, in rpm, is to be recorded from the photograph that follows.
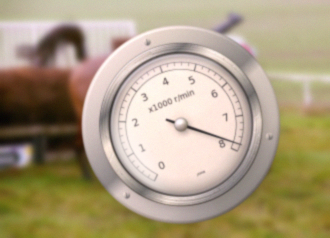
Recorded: 7800 rpm
